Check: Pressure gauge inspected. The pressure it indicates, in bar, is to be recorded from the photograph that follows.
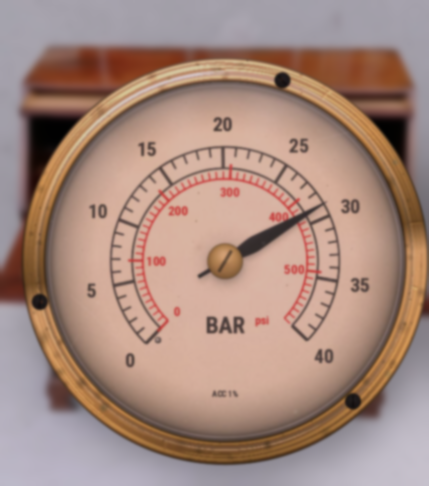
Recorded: 29 bar
